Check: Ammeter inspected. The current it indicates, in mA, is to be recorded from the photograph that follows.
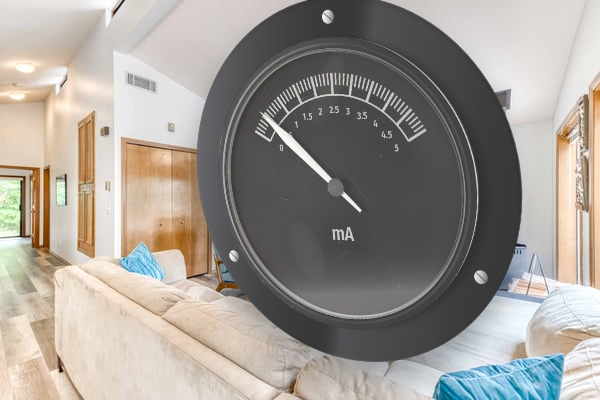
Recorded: 0.5 mA
